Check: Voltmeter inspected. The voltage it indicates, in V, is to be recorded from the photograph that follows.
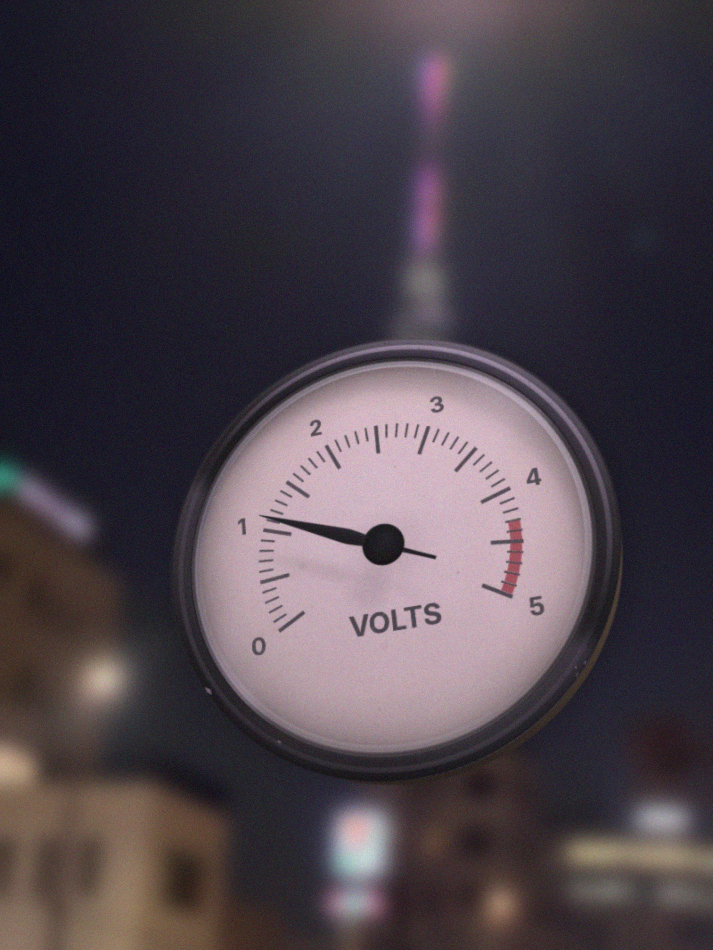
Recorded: 1.1 V
